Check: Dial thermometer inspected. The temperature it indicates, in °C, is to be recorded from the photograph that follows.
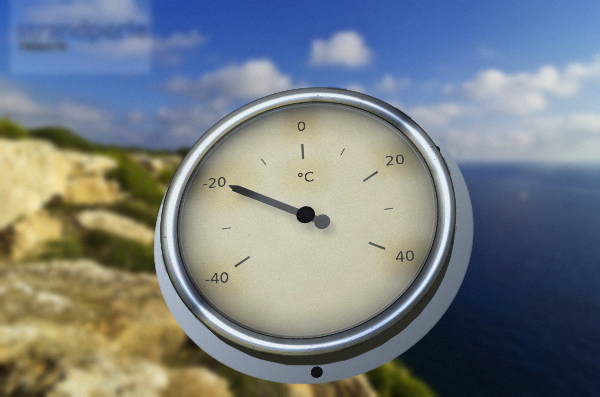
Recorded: -20 °C
